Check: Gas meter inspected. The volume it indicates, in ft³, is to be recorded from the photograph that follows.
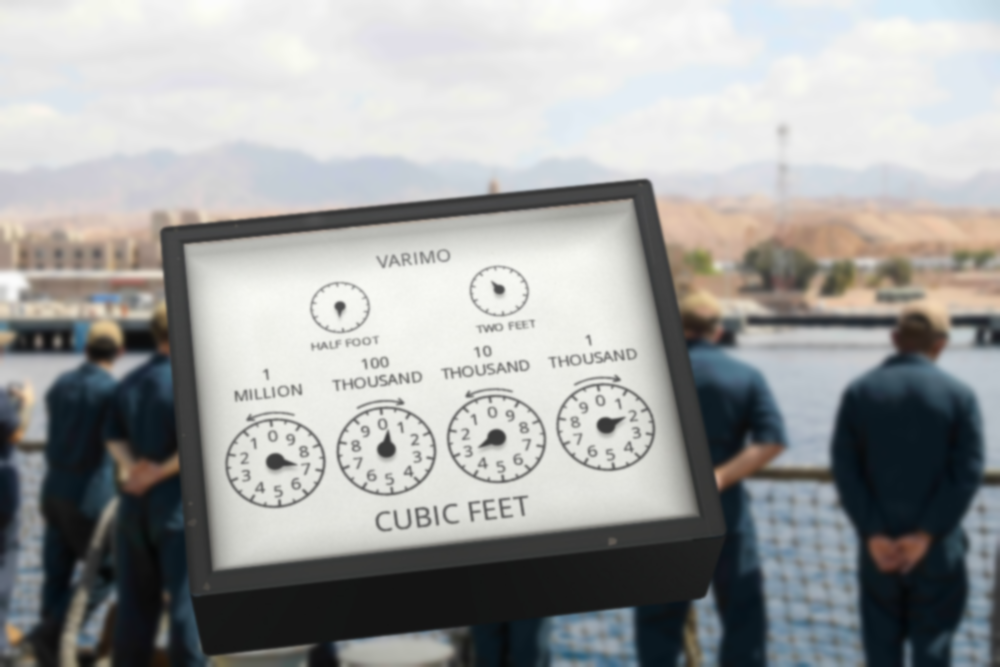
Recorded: 703200 ft³
